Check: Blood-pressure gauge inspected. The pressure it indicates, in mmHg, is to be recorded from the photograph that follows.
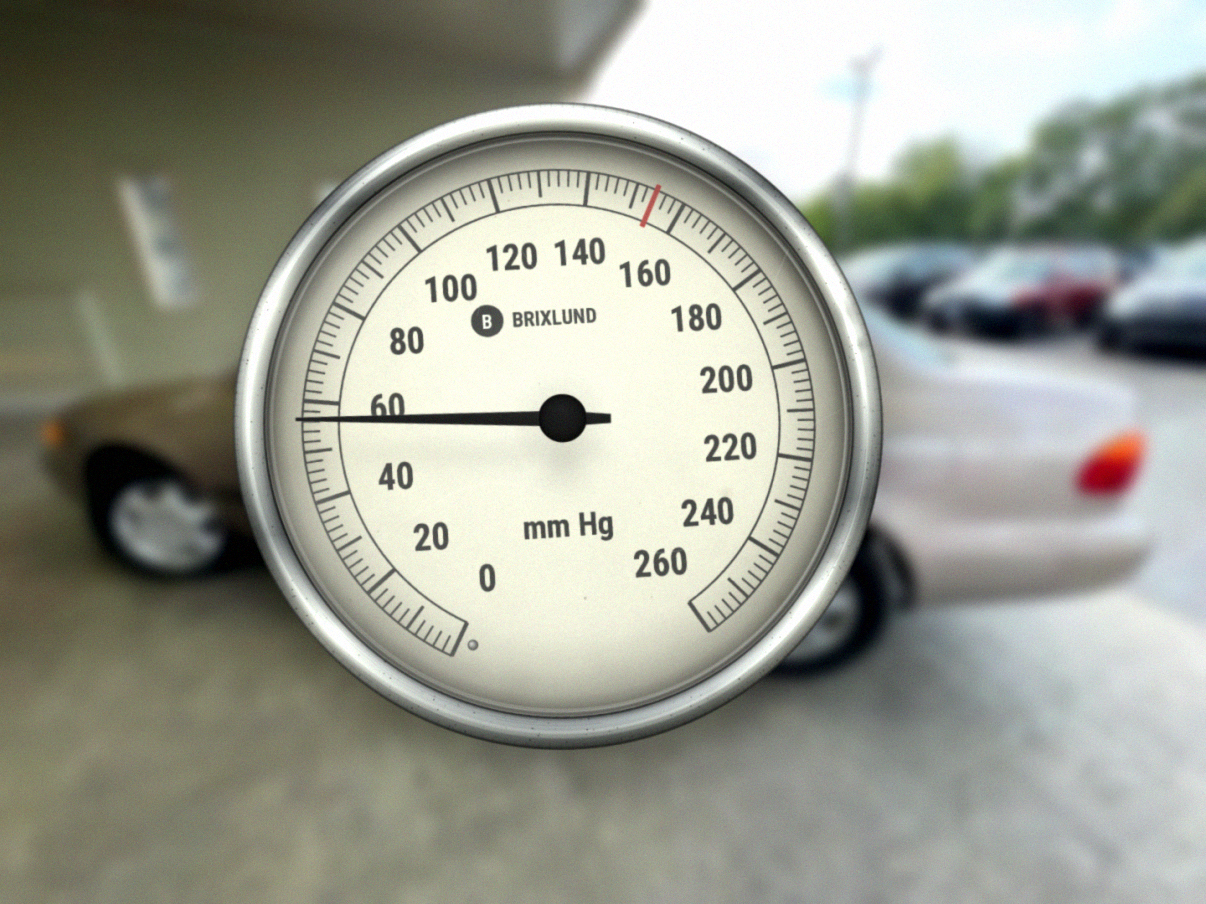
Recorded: 56 mmHg
